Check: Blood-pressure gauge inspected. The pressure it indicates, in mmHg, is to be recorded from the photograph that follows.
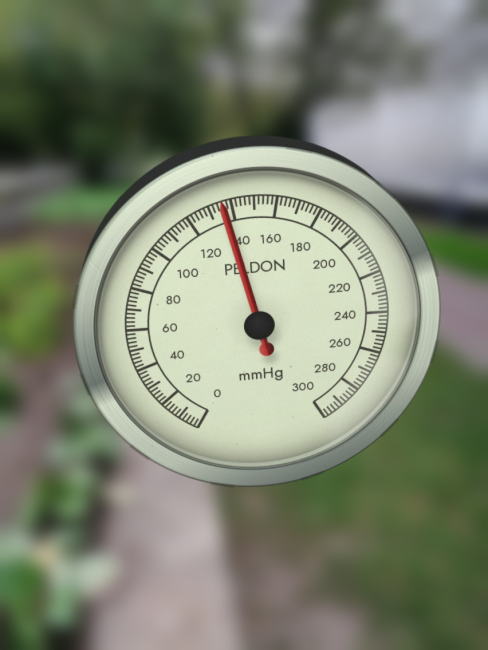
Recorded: 136 mmHg
